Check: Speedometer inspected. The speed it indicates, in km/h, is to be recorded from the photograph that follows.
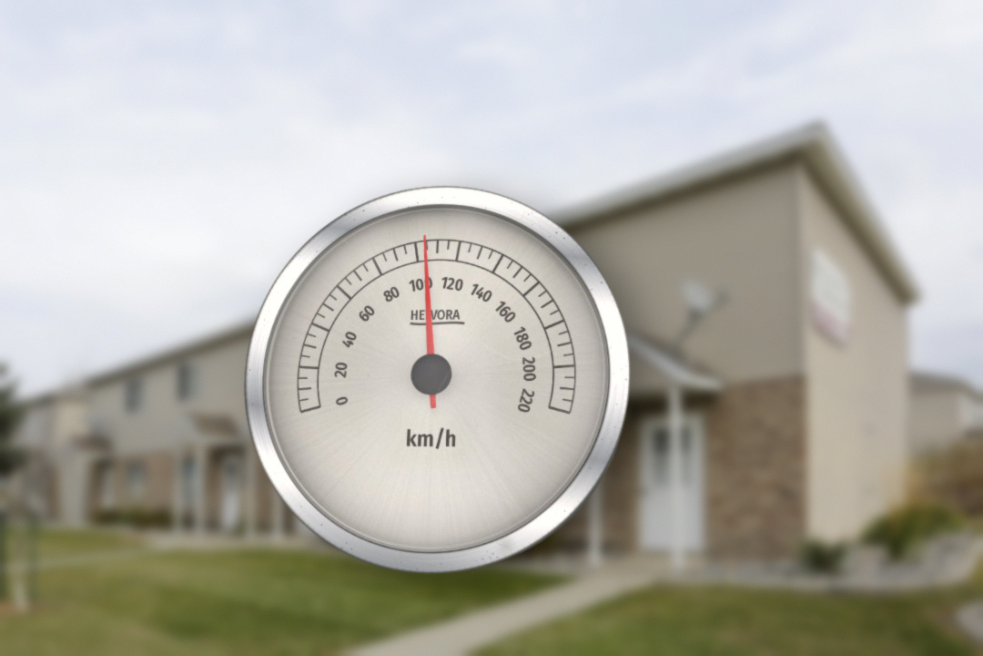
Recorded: 105 km/h
